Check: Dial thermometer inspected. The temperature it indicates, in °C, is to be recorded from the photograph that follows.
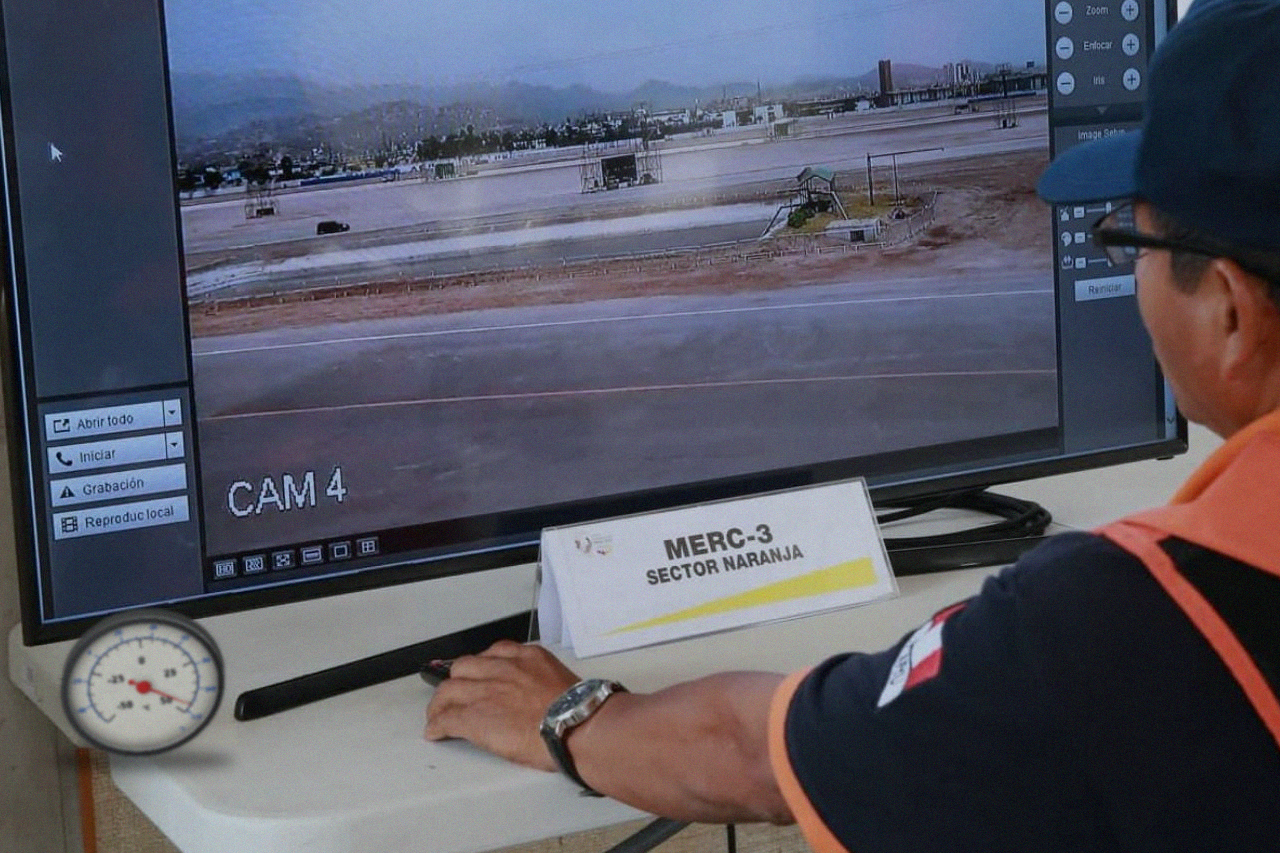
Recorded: 45 °C
